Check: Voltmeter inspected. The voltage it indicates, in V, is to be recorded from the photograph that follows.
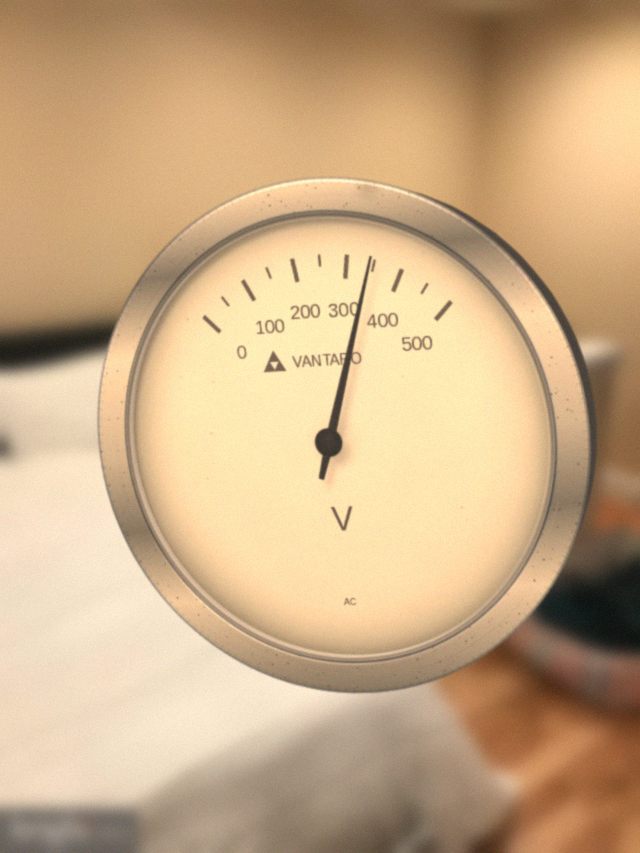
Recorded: 350 V
